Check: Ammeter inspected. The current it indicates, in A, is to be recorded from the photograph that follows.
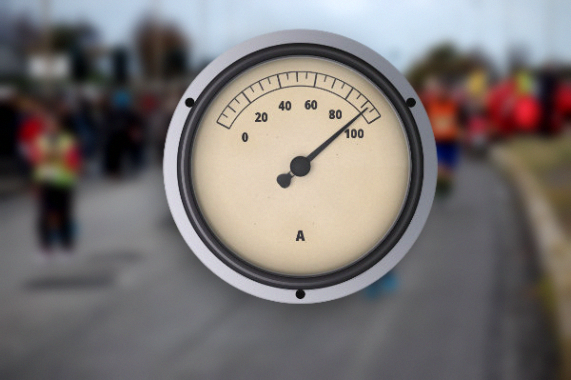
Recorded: 92.5 A
